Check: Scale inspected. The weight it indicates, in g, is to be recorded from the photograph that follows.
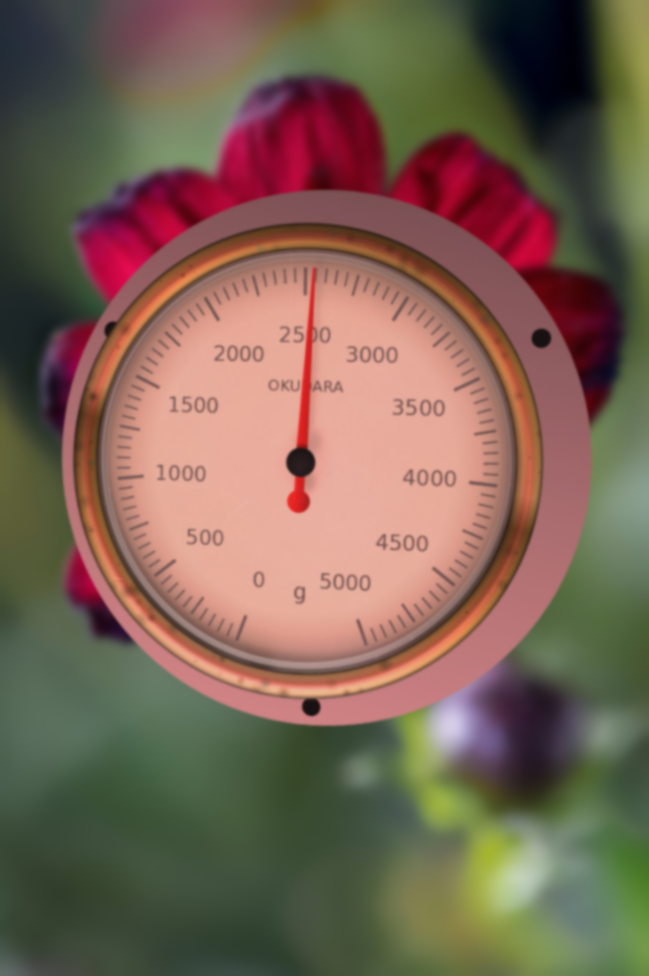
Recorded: 2550 g
